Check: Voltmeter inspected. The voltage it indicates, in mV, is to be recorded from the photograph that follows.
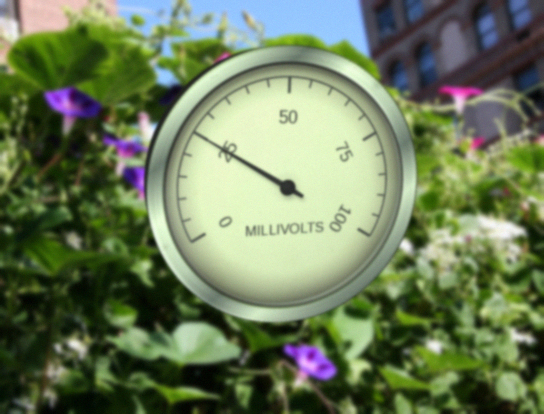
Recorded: 25 mV
